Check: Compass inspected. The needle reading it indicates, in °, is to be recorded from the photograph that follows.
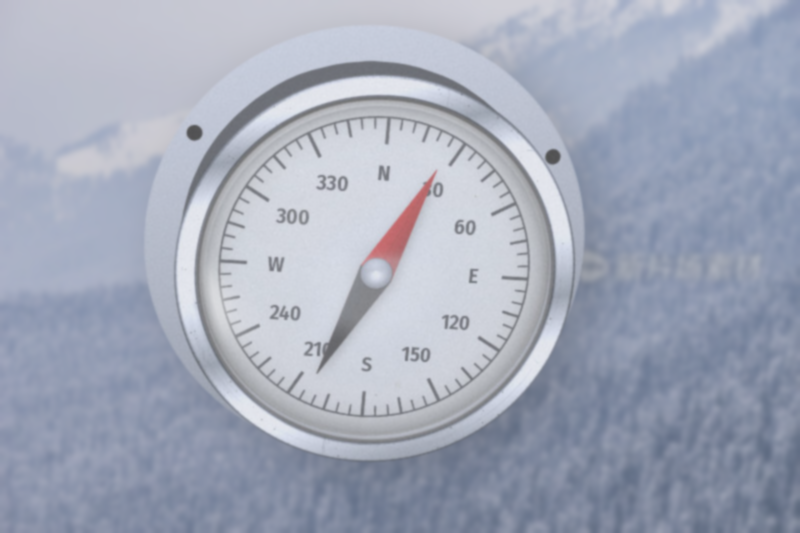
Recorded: 25 °
